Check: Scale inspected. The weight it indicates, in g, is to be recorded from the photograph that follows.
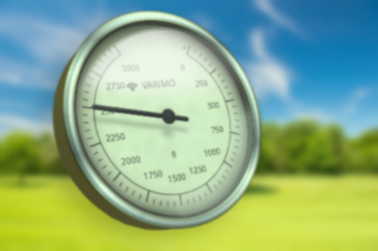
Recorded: 2500 g
